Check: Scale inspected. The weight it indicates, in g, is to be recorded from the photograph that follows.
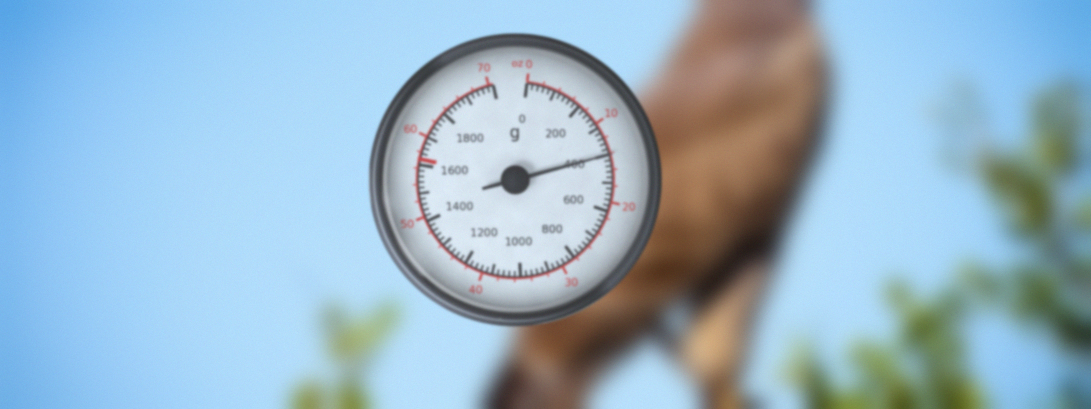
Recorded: 400 g
